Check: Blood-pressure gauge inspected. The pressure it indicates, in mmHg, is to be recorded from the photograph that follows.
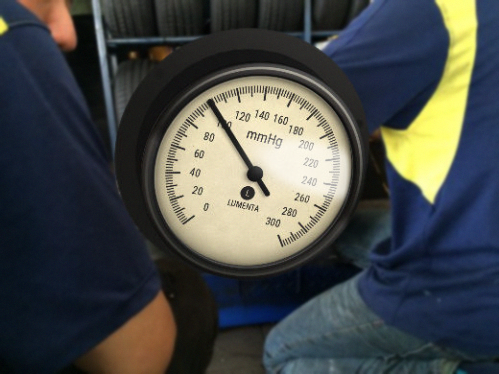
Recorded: 100 mmHg
